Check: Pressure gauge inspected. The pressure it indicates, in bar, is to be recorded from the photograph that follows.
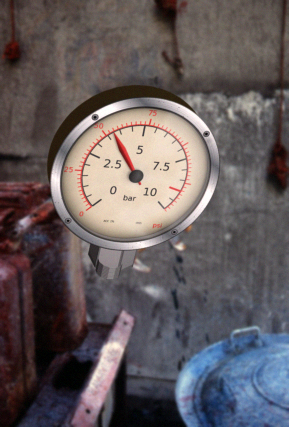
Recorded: 3.75 bar
